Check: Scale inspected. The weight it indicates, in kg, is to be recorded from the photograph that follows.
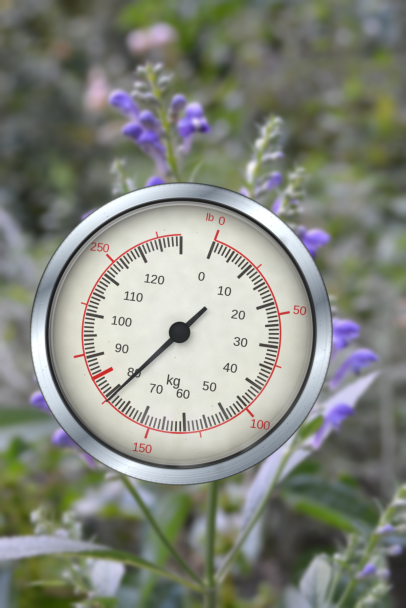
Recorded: 79 kg
